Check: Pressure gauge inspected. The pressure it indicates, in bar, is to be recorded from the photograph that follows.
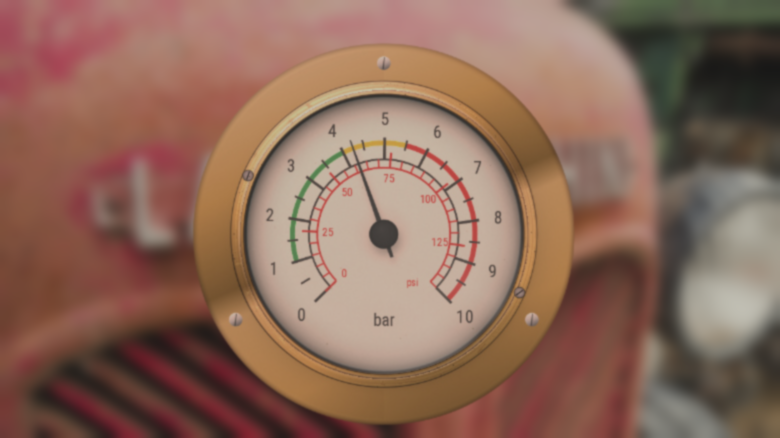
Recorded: 4.25 bar
